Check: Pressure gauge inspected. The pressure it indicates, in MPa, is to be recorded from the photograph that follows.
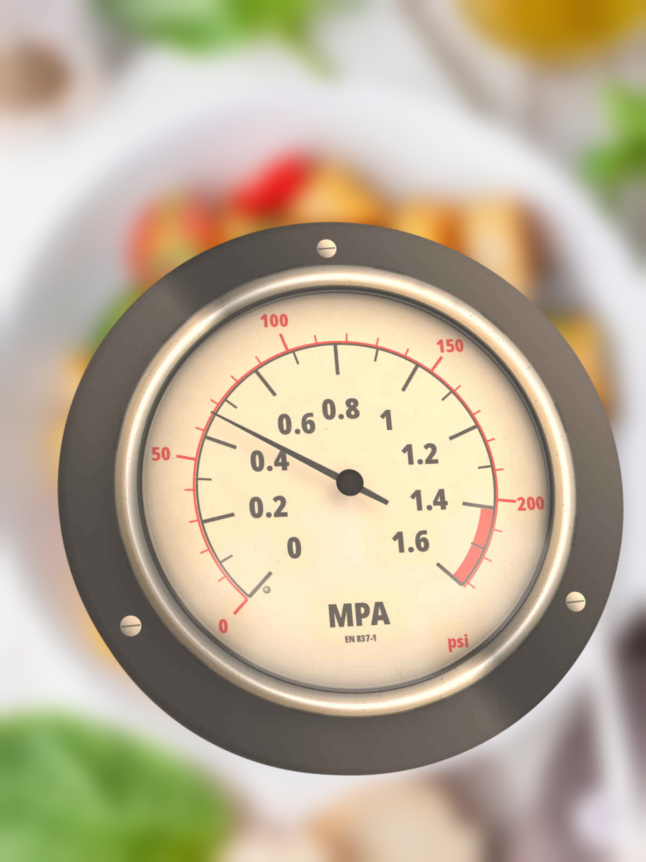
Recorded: 0.45 MPa
